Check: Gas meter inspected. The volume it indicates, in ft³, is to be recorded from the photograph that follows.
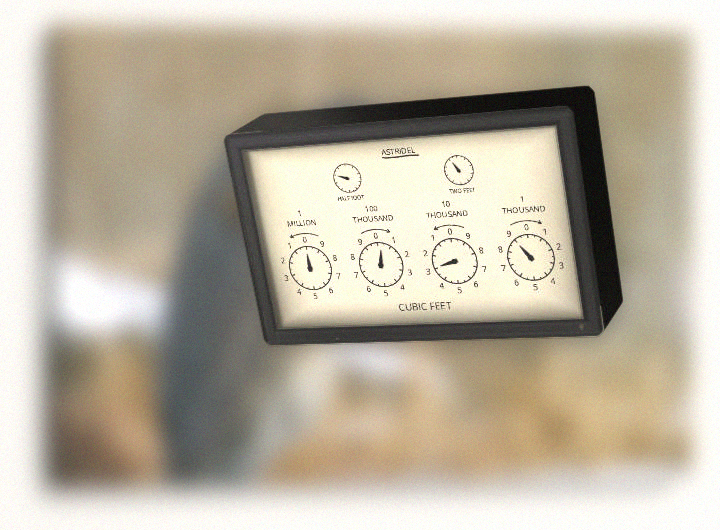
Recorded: 2900 ft³
